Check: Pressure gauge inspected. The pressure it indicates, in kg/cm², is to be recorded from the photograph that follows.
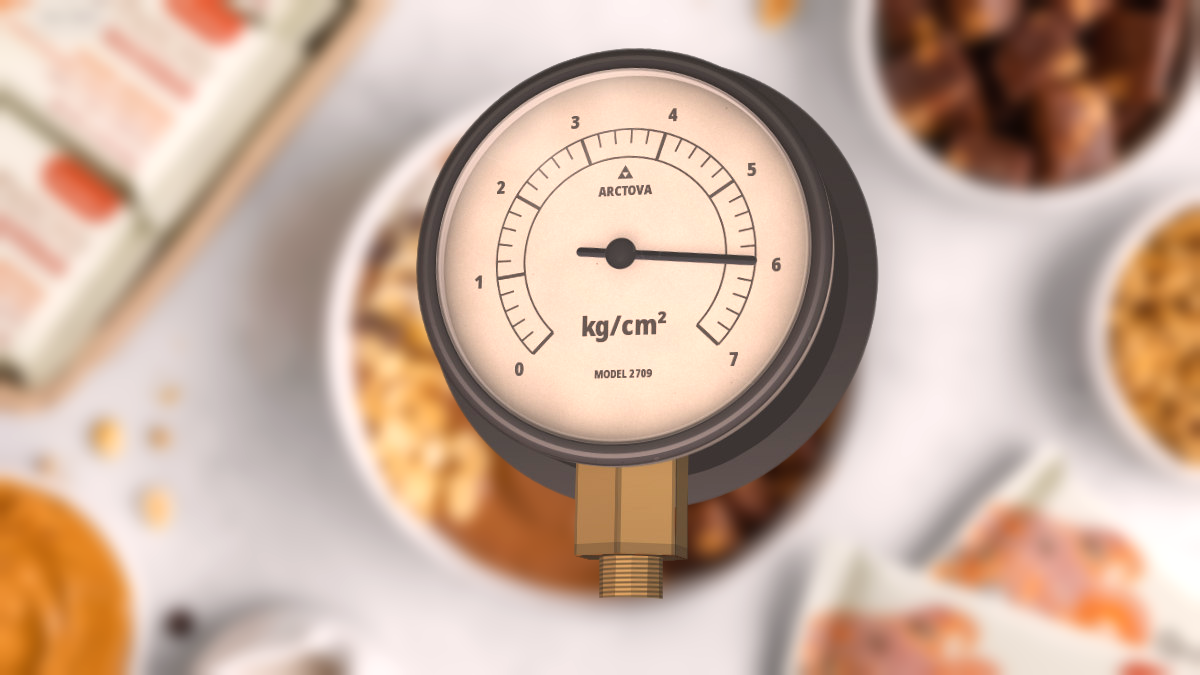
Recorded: 6 kg/cm²
